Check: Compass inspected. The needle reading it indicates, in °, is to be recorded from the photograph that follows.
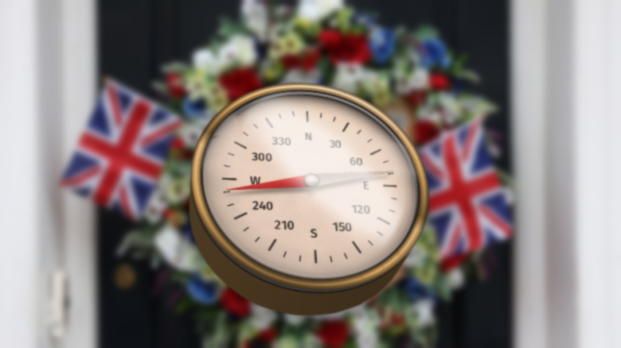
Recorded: 260 °
